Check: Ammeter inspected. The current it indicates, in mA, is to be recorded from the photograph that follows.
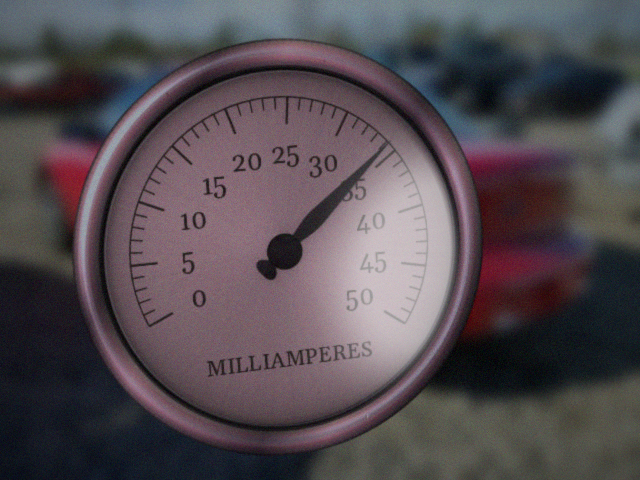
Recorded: 34 mA
